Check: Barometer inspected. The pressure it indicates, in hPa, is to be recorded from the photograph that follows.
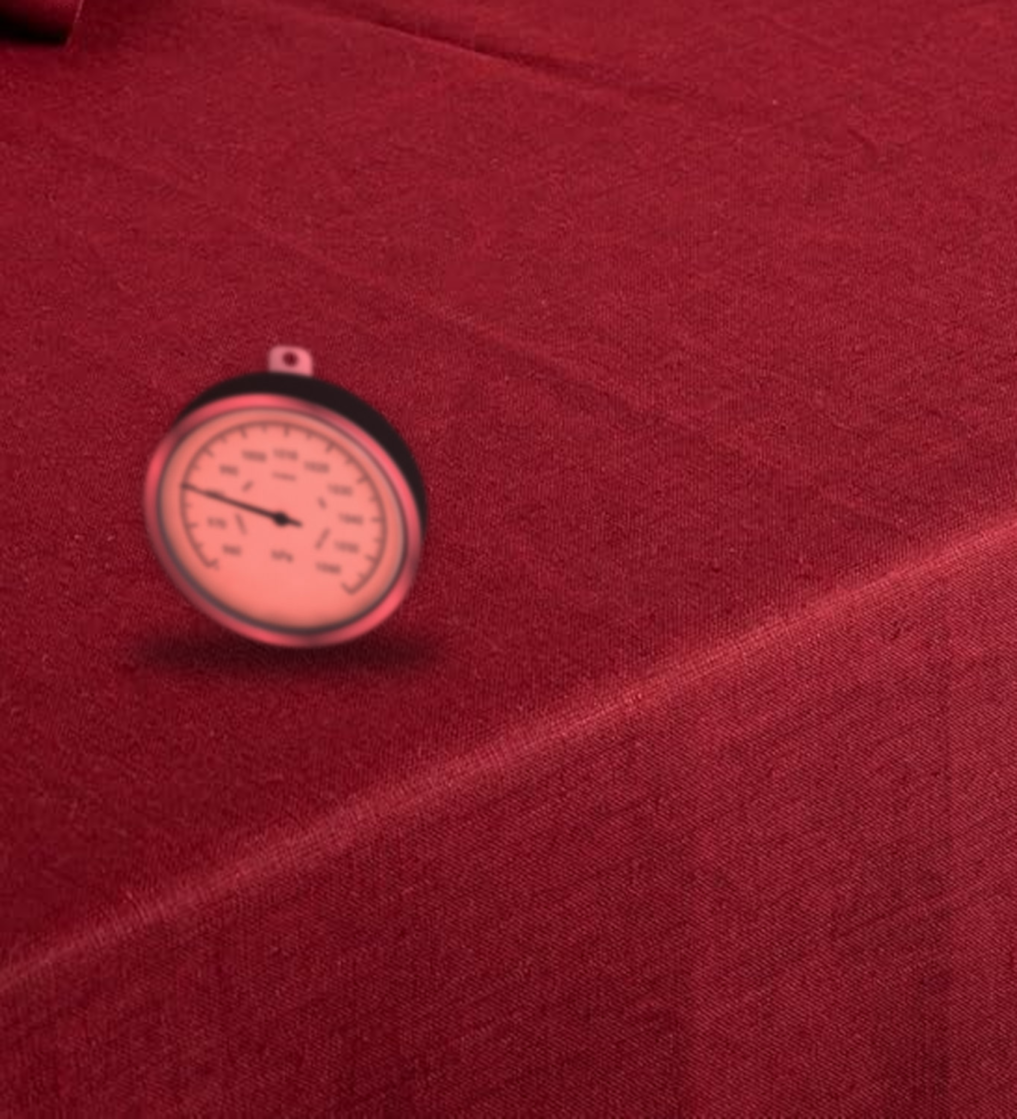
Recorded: 980 hPa
